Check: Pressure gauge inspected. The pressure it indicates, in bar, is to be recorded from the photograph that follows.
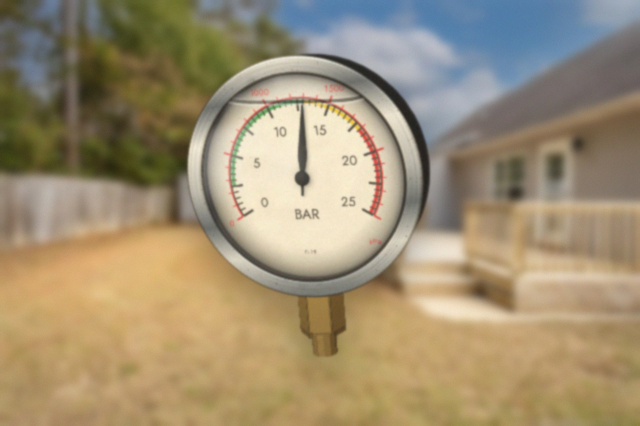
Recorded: 13 bar
